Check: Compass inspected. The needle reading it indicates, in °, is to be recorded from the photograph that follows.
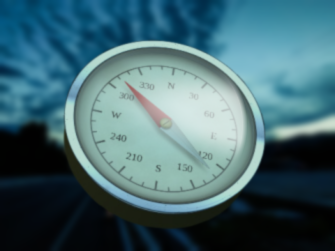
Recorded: 310 °
